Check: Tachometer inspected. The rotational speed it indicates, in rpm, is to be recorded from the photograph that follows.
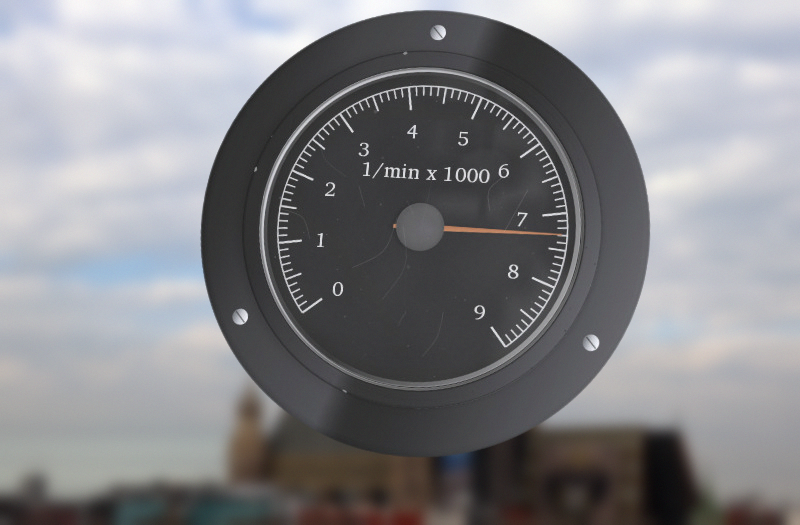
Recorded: 7300 rpm
